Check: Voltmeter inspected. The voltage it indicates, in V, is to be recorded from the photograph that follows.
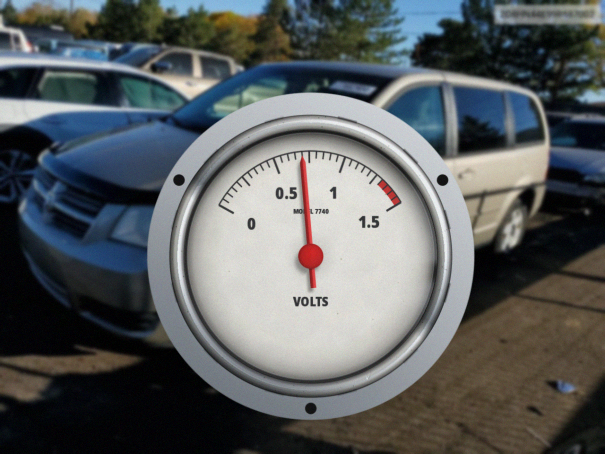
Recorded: 0.7 V
